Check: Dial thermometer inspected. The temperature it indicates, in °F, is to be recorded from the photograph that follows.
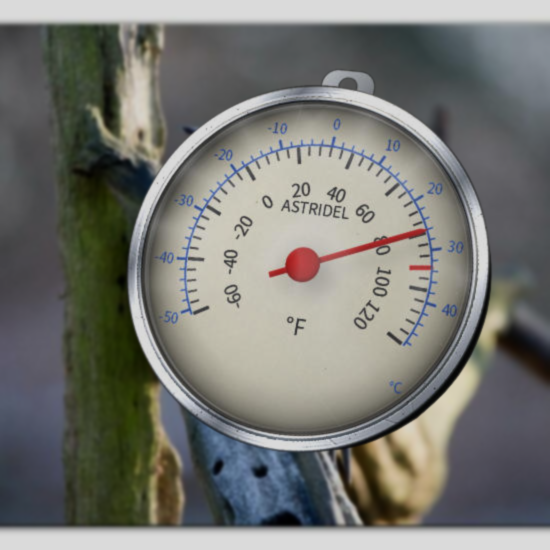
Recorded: 80 °F
